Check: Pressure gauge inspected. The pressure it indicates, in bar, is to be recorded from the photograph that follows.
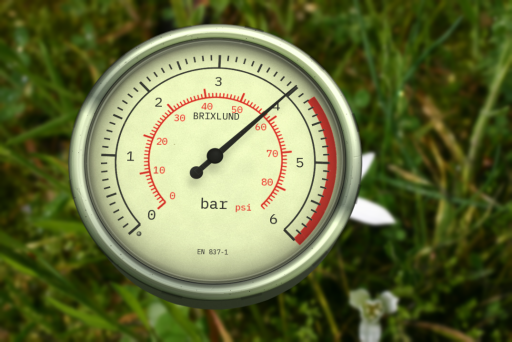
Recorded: 4 bar
